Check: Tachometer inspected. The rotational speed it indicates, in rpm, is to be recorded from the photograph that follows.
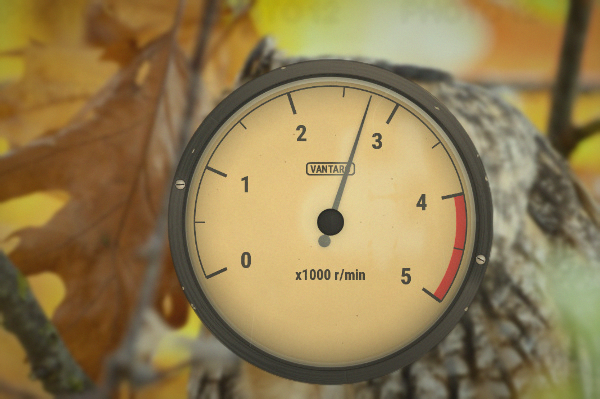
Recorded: 2750 rpm
